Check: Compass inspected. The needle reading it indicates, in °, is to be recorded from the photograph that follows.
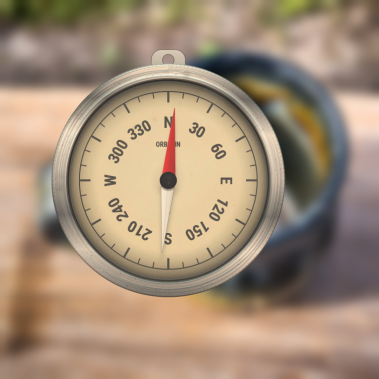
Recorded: 5 °
